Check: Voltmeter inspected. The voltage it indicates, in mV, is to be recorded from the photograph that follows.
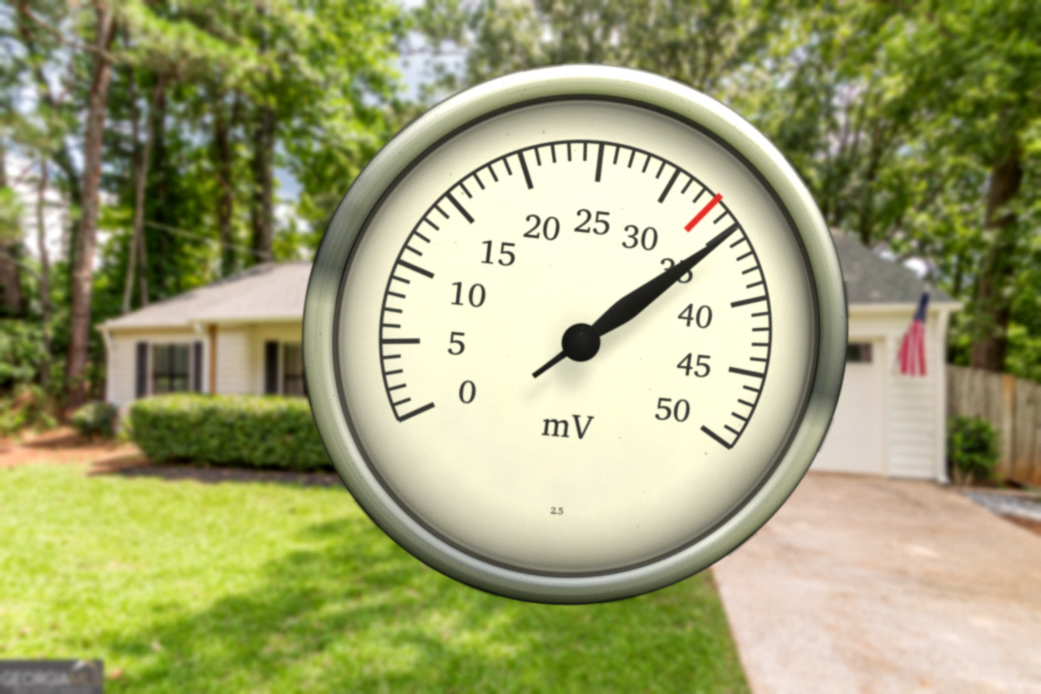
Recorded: 35 mV
